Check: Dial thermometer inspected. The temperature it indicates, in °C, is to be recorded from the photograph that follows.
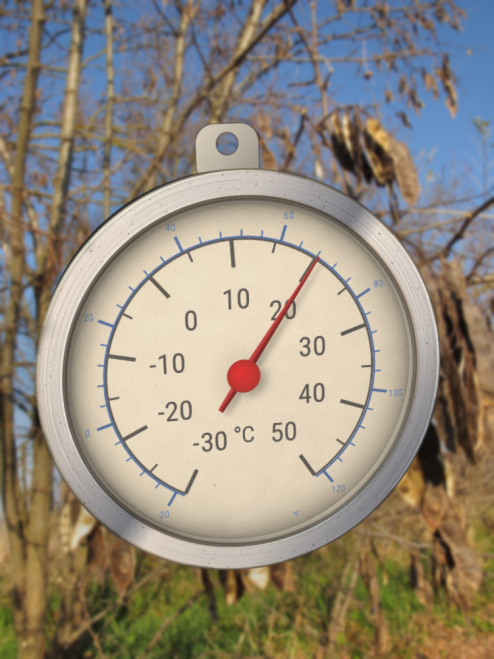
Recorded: 20 °C
